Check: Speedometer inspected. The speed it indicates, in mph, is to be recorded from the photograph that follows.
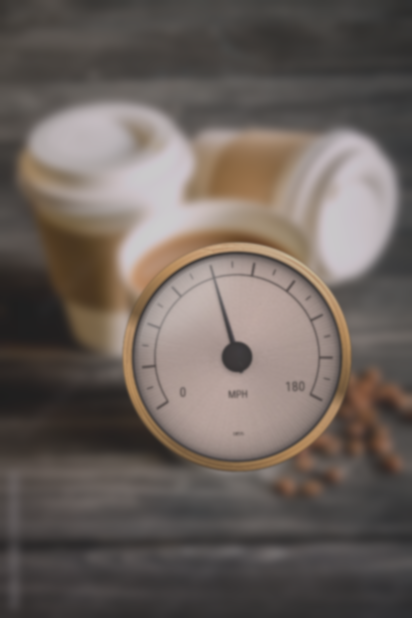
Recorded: 80 mph
